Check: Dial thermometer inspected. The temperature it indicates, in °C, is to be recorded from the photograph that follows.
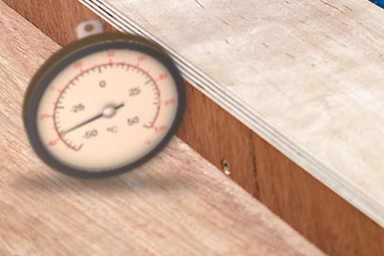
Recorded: -37.5 °C
